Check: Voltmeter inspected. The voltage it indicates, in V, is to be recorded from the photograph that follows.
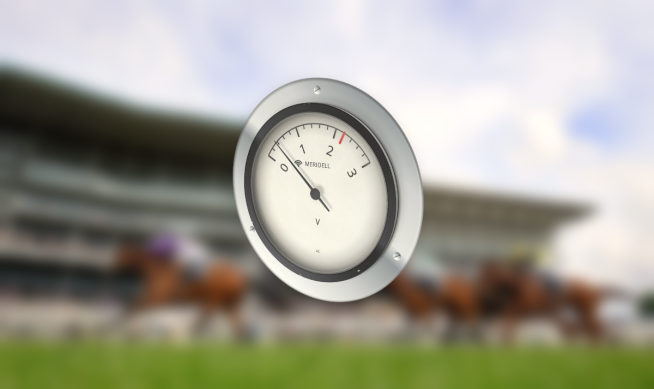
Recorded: 0.4 V
